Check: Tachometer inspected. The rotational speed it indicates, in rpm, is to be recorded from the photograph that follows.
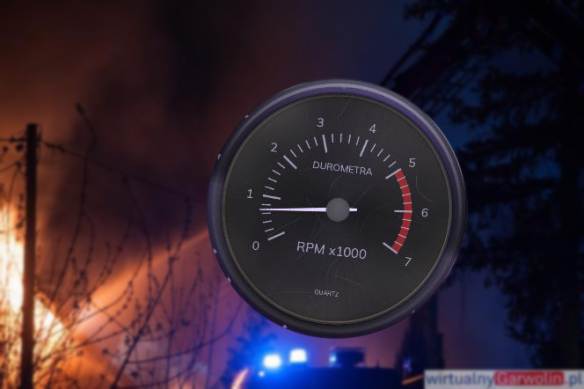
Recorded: 700 rpm
